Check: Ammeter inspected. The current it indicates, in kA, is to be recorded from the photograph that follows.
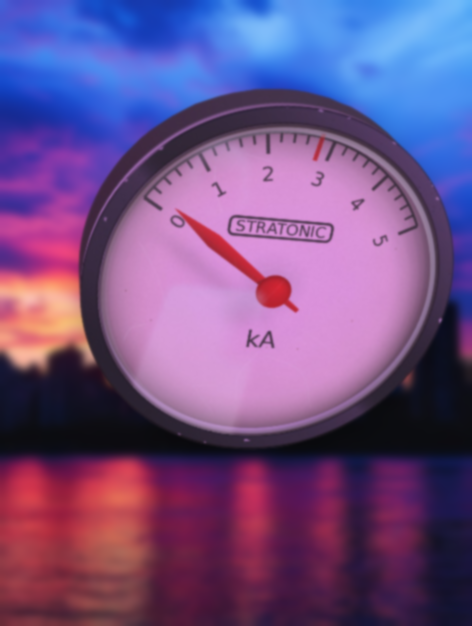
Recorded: 0.2 kA
